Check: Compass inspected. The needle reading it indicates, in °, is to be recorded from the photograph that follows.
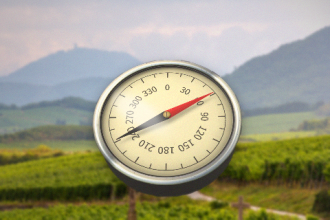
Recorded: 60 °
